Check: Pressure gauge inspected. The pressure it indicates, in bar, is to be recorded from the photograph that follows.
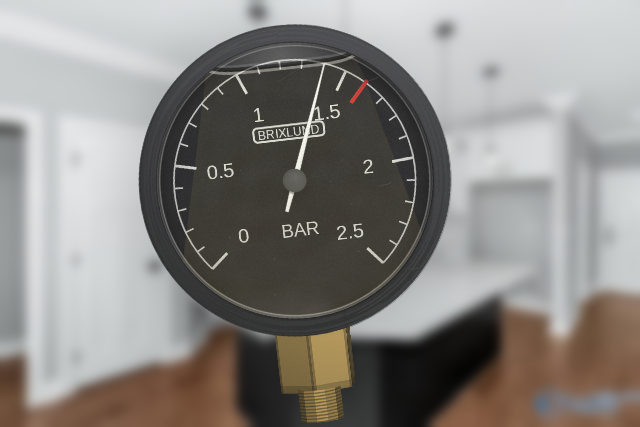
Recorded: 1.4 bar
